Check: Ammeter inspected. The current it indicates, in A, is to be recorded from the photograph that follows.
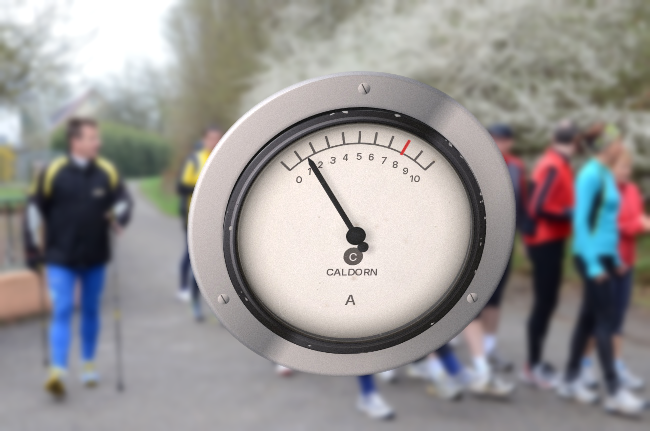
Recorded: 1.5 A
